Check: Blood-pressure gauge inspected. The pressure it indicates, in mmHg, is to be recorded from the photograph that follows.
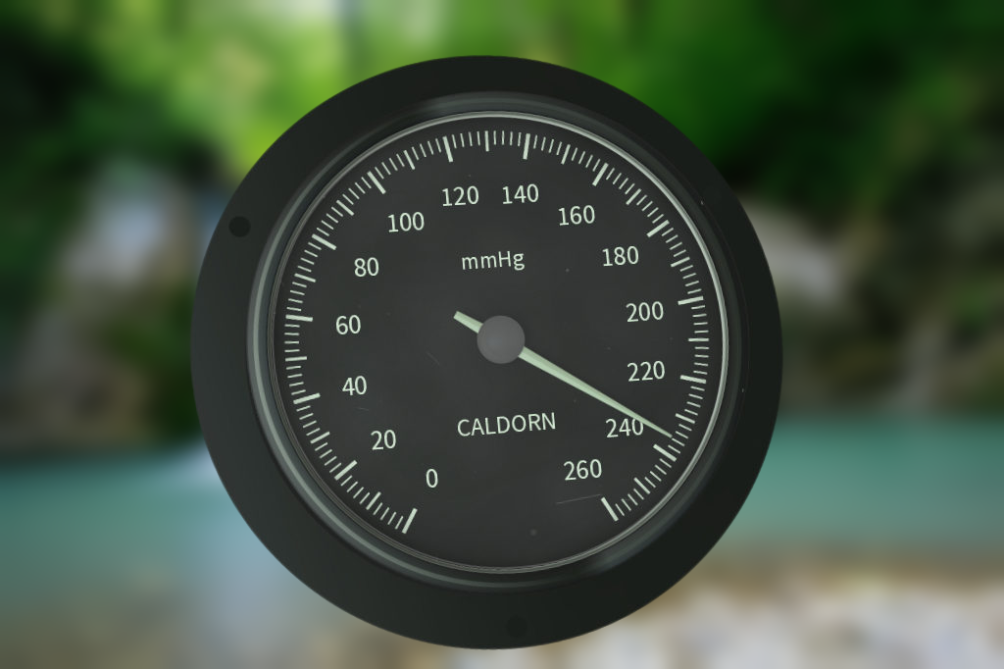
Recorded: 236 mmHg
